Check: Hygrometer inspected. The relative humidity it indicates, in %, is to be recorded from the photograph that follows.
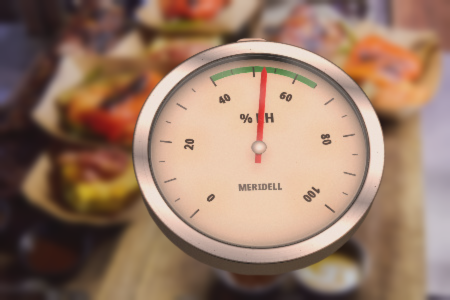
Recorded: 52.5 %
